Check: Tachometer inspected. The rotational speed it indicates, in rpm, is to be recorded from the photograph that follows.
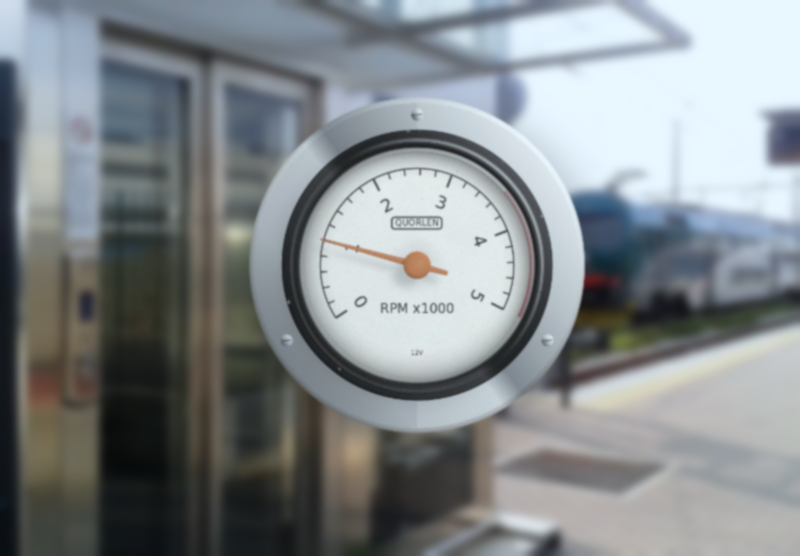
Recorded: 1000 rpm
